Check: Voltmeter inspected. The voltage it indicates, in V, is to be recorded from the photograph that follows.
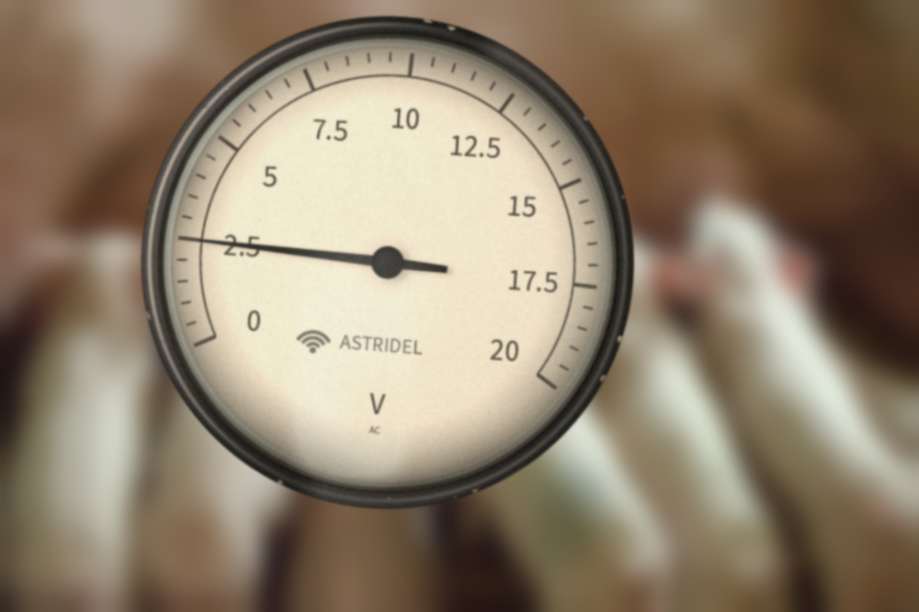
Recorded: 2.5 V
